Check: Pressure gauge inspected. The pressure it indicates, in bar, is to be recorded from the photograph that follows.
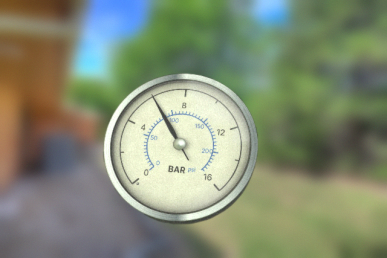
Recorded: 6 bar
